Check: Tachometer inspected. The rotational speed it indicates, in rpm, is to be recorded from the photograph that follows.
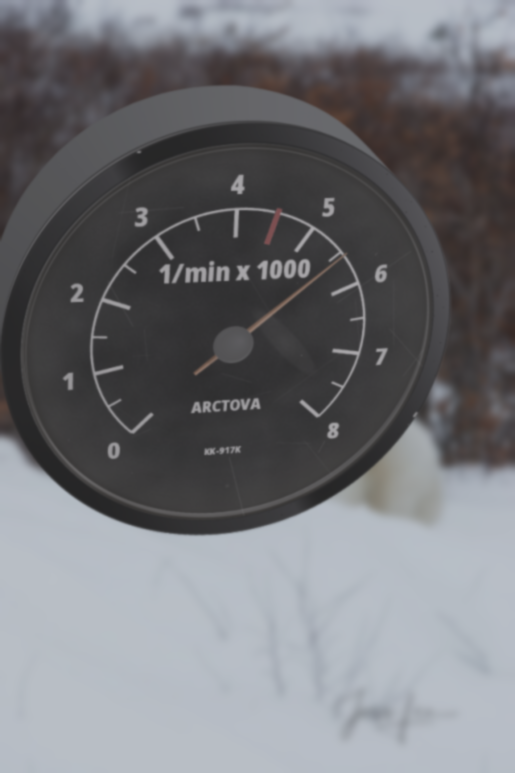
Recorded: 5500 rpm
